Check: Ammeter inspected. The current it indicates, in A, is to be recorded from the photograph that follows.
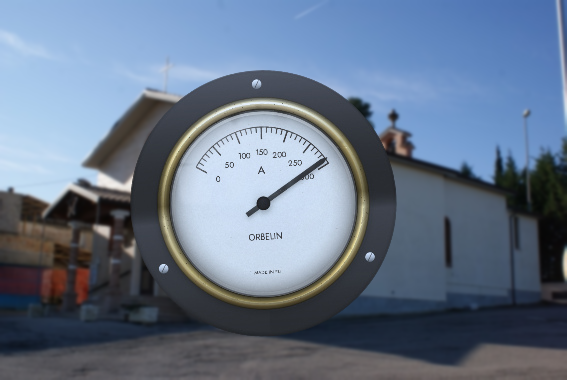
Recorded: 290 A
